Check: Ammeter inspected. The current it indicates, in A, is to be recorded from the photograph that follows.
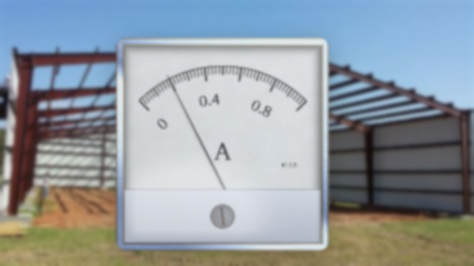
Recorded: 0.2 A
